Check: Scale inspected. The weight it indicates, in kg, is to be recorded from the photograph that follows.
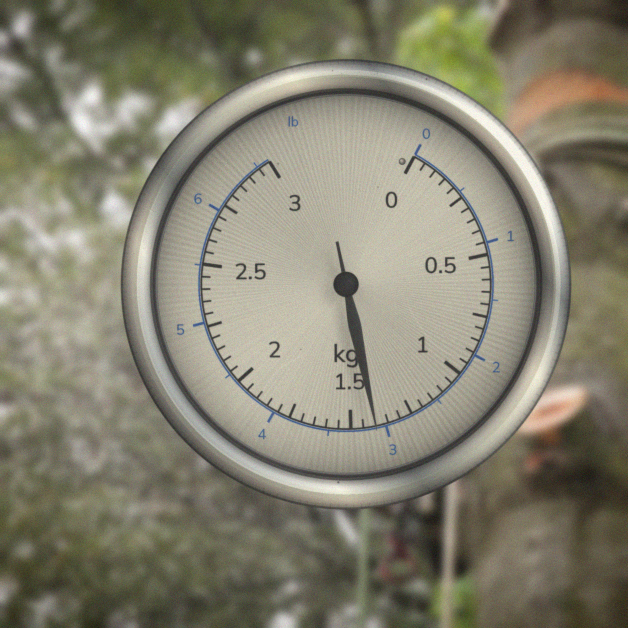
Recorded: 1.4 kg
